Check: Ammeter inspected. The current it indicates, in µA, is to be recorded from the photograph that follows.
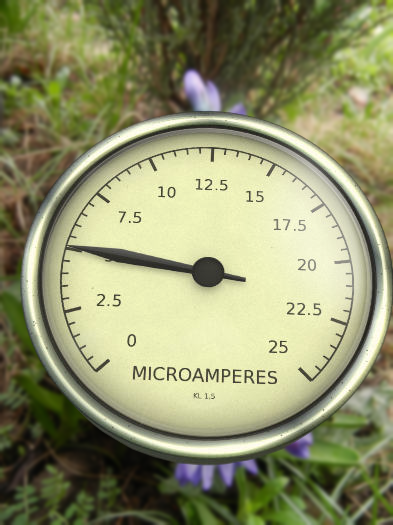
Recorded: 5 µA
